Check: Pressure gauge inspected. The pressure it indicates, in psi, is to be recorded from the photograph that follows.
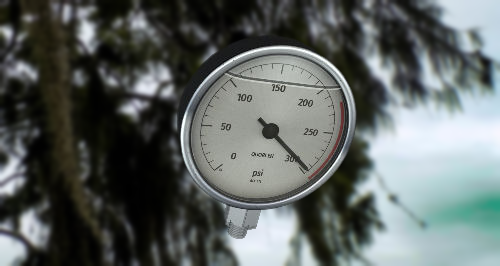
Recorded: 295 psi
